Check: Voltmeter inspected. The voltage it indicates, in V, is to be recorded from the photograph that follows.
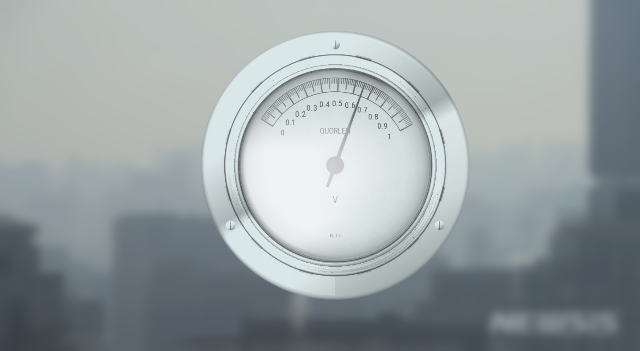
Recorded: 0.65 V
